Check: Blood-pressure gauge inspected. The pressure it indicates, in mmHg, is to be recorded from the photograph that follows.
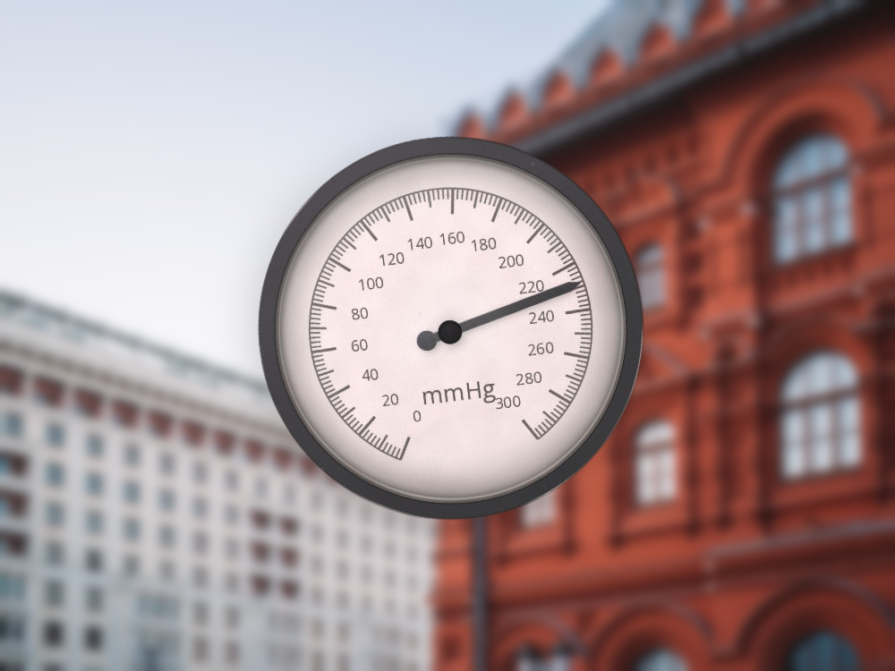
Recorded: 228 mmHg
